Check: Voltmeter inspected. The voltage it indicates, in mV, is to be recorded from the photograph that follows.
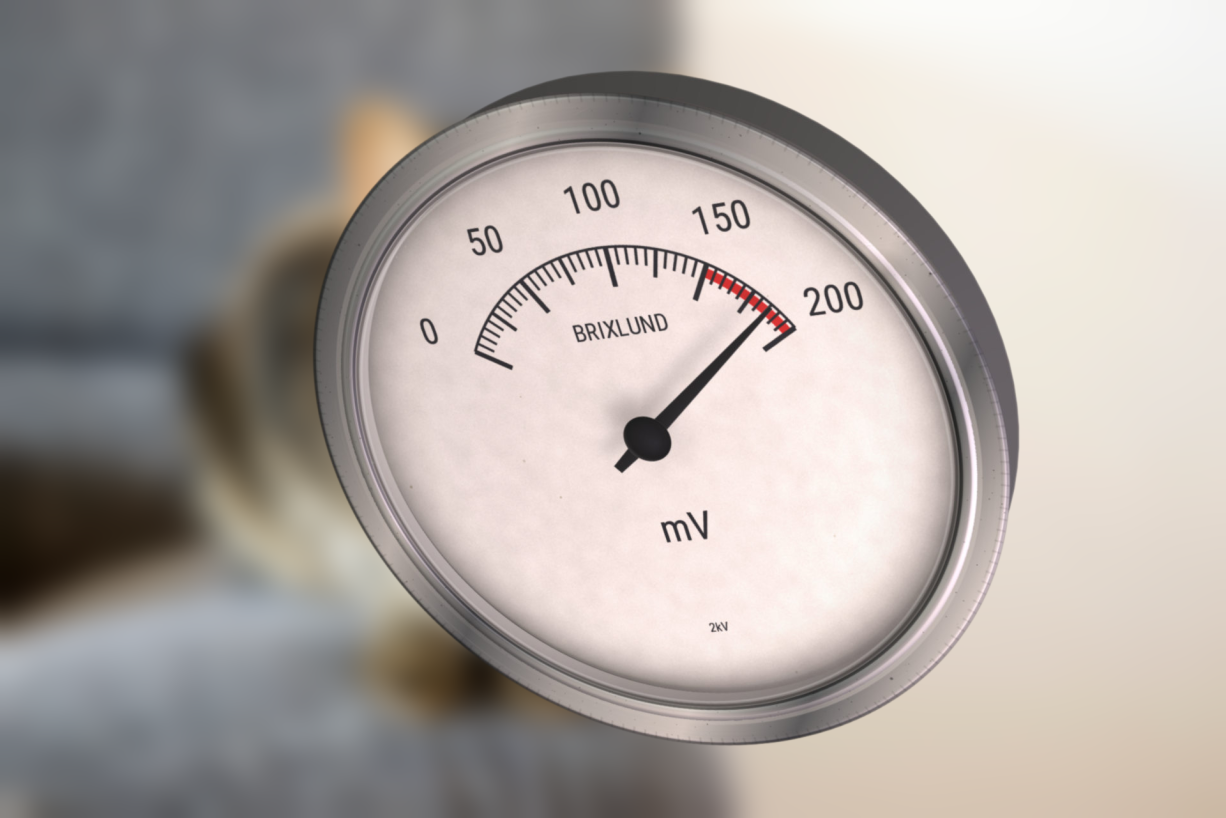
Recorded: 185 mV
